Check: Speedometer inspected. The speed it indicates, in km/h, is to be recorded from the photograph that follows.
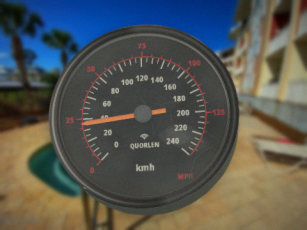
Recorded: 35 km/h
